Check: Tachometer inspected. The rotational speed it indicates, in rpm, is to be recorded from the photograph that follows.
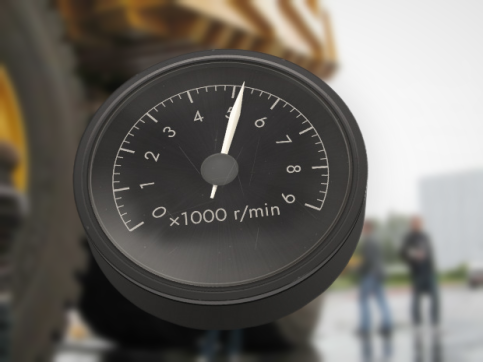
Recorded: 5200 rpm
